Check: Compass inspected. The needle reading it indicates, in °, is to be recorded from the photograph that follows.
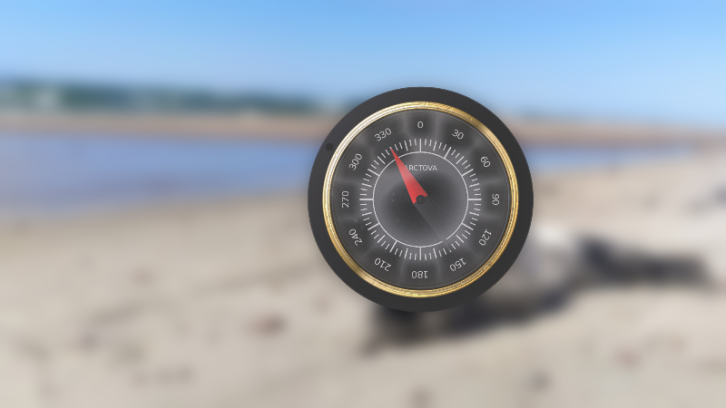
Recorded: 330 °
